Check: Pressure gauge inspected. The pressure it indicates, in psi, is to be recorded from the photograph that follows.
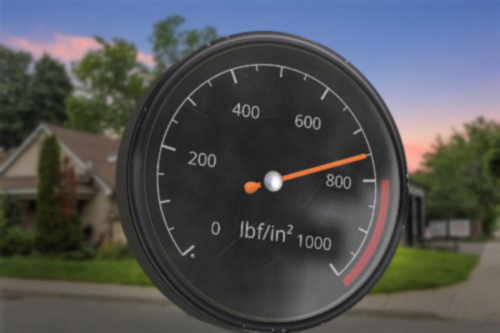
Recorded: 750 psi
